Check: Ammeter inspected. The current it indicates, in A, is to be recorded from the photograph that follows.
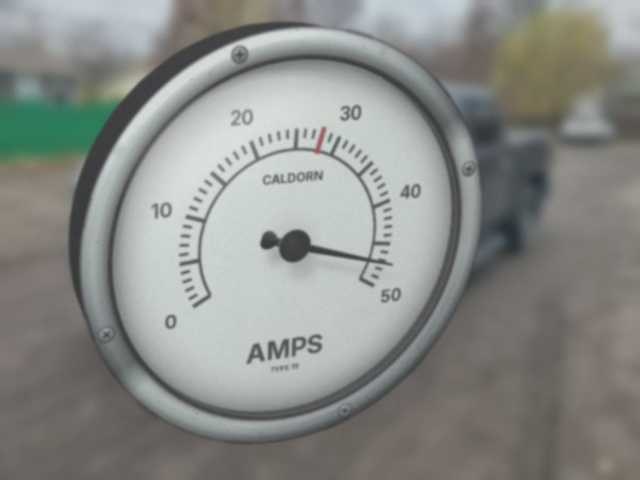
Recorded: 47 A
